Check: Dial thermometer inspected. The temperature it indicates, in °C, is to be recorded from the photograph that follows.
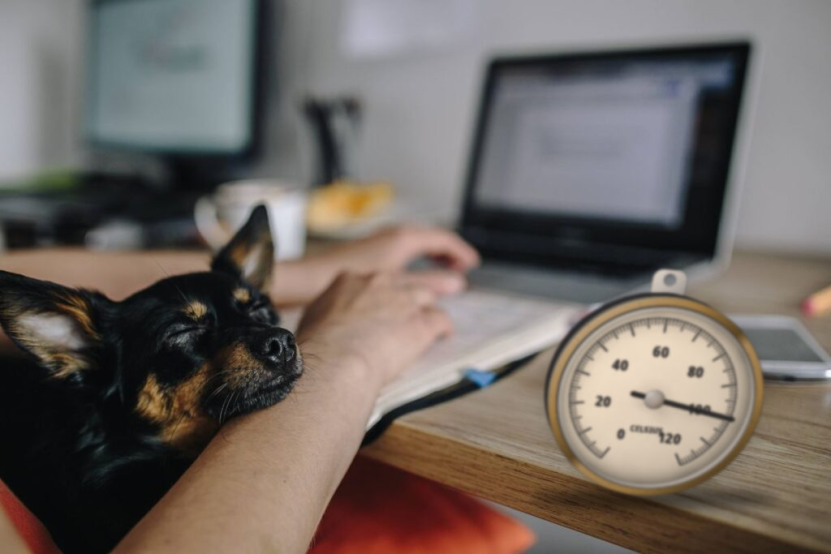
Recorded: 100 °C
